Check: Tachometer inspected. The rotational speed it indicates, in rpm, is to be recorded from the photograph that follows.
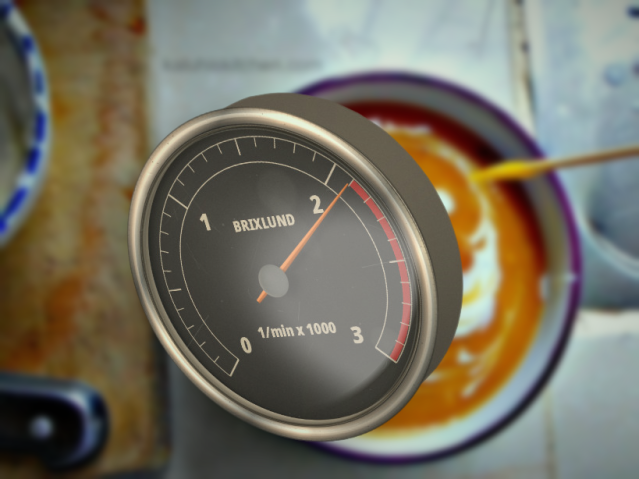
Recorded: 2100 rpm
